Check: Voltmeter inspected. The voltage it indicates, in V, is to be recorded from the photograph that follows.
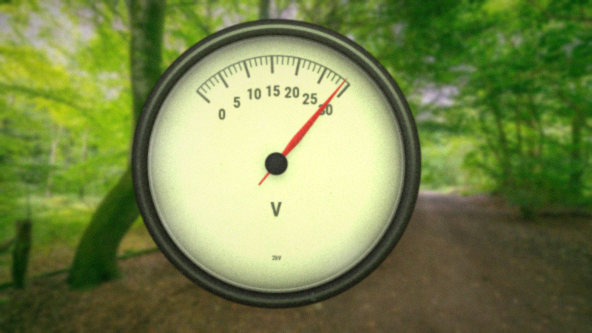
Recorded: 29 V
